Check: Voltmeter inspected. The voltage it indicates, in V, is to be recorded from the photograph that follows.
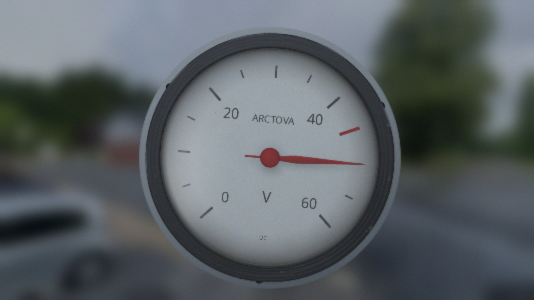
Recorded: 50 V
